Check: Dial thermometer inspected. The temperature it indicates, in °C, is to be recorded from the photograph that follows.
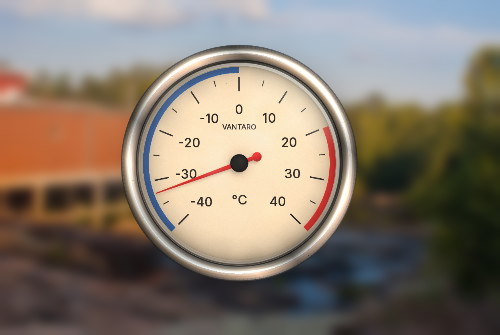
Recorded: -32.5 °C
